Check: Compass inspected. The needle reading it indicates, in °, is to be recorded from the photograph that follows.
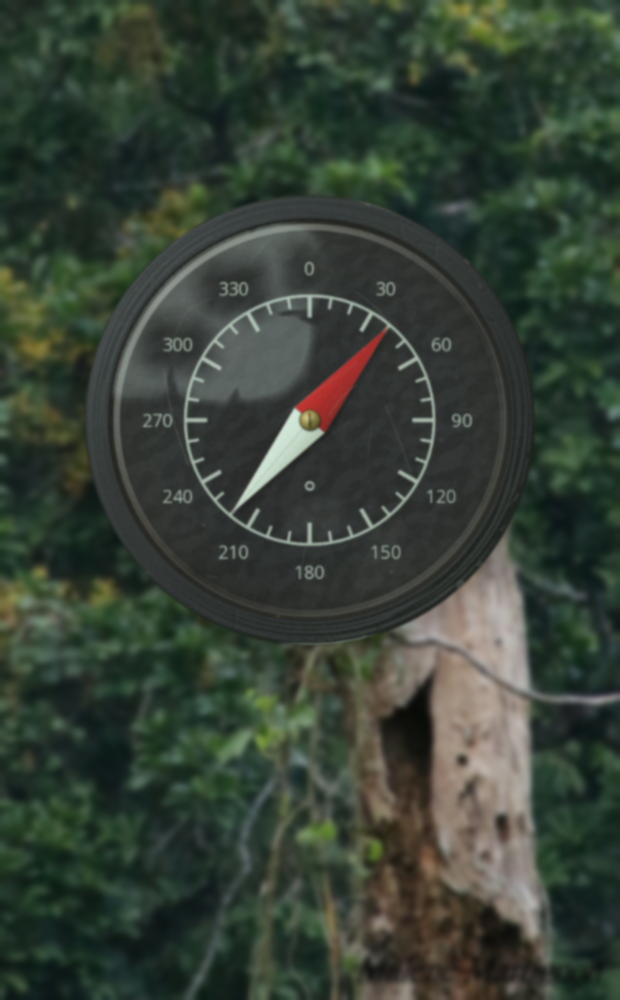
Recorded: 40 °
